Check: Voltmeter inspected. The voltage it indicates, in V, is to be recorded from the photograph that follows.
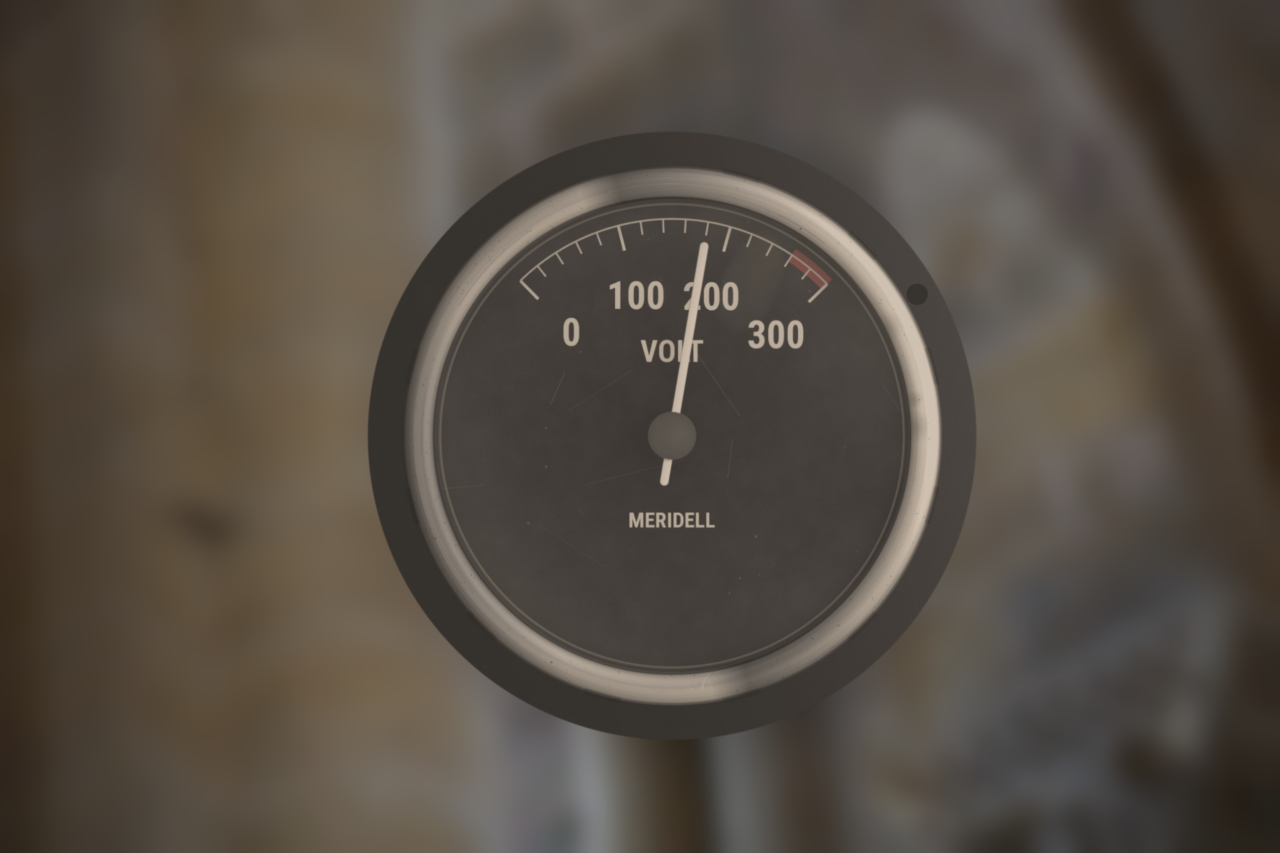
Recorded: 180 V
